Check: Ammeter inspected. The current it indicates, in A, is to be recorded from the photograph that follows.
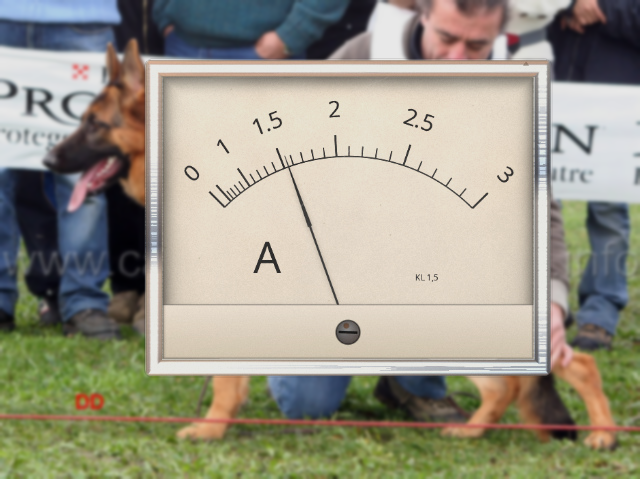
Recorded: 1.55 A
